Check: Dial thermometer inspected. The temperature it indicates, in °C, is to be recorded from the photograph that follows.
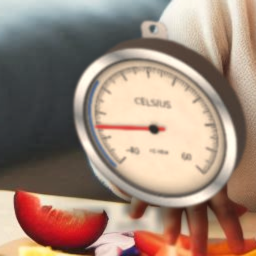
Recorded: -25 °C
